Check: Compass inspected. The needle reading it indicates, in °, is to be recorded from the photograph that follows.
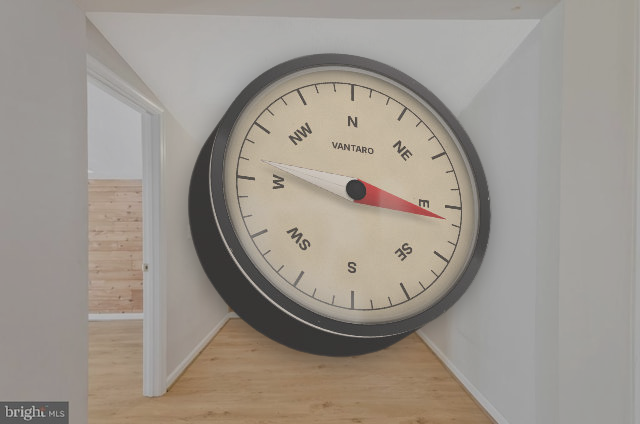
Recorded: 100 °
